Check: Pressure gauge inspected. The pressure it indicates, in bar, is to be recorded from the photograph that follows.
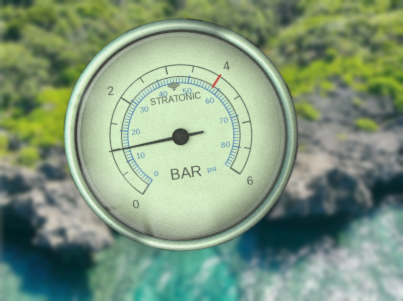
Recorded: 1 bar
